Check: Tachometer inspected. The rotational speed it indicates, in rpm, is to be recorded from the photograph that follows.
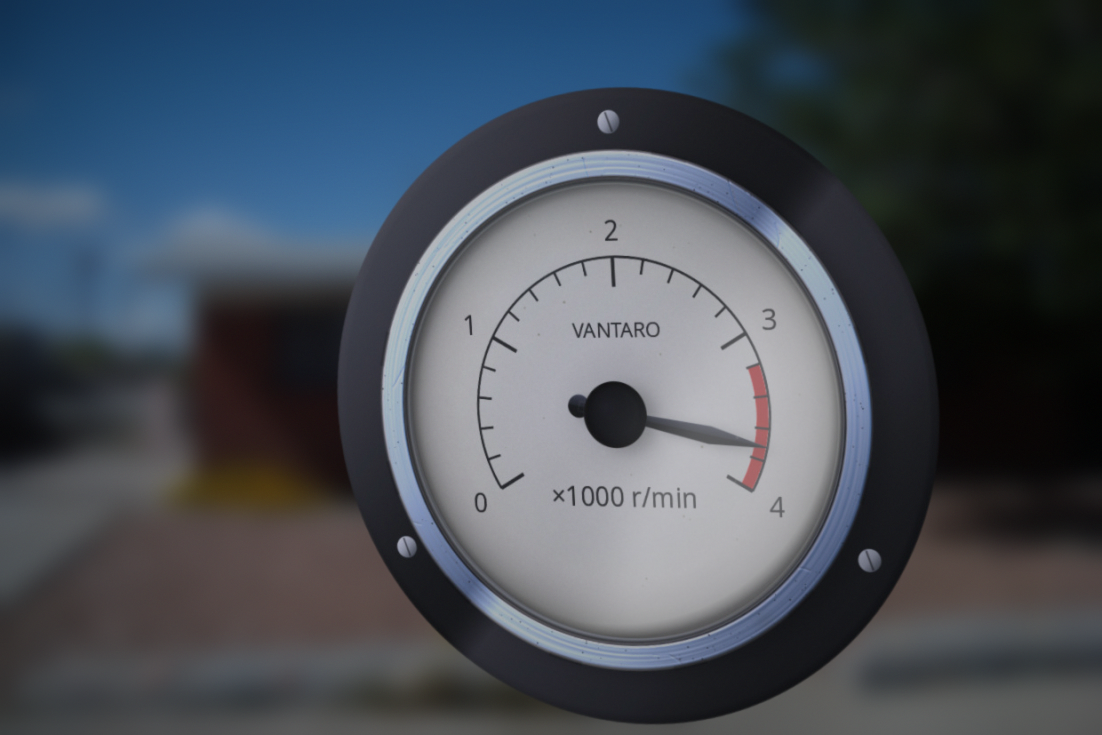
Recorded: 3700 rpm
